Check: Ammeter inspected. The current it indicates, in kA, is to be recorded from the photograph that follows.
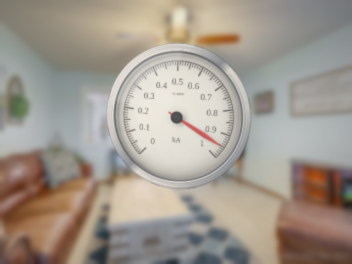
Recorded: 0.95 kA
